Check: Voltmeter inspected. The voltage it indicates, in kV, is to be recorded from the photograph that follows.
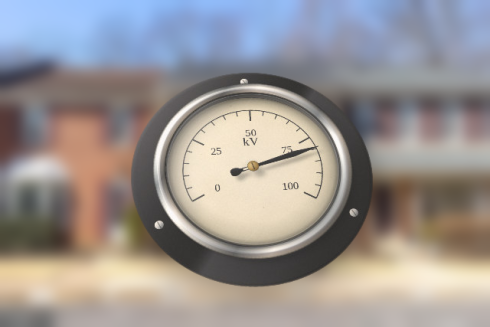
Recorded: 80 kV
